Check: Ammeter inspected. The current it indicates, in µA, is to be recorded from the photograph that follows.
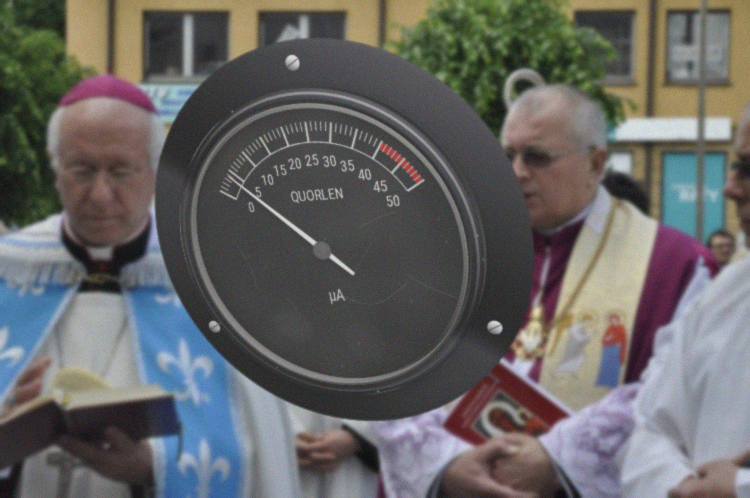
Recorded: 5 µA
